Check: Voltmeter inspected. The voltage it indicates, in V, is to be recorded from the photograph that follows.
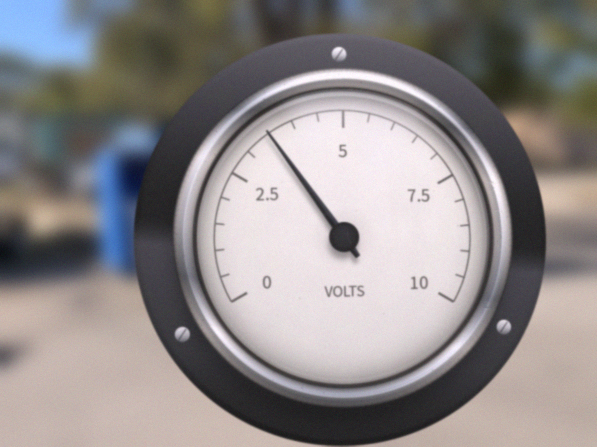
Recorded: 3.5 V
